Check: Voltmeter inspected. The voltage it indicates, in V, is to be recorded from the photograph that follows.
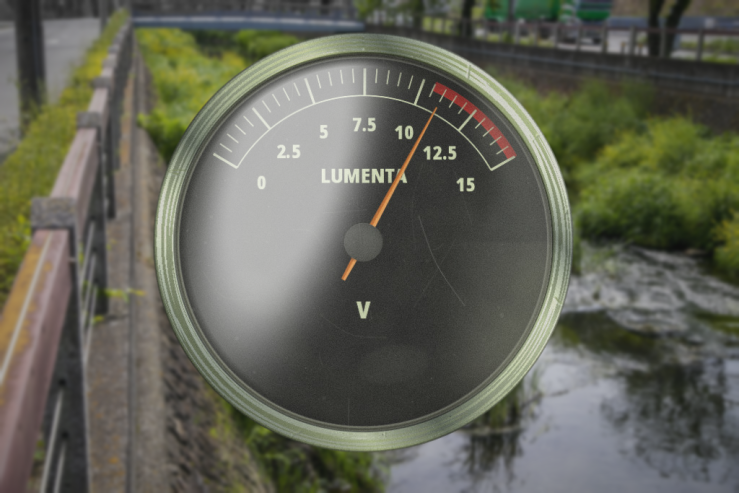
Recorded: 11 V
